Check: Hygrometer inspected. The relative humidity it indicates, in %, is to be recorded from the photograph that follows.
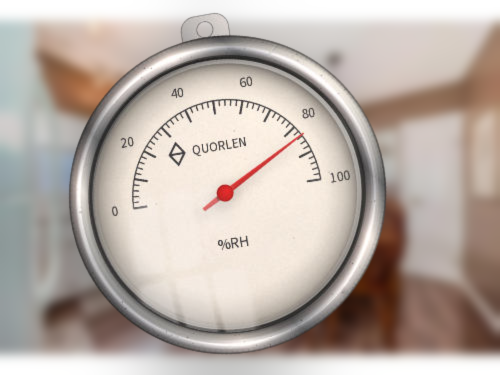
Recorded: 84 %
